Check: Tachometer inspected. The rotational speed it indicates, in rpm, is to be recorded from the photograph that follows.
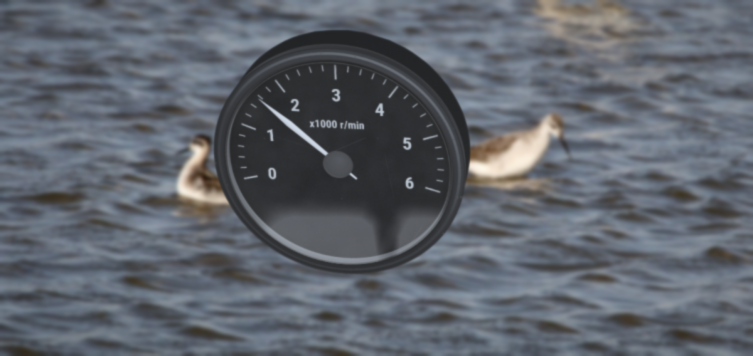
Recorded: 1600 rpm
